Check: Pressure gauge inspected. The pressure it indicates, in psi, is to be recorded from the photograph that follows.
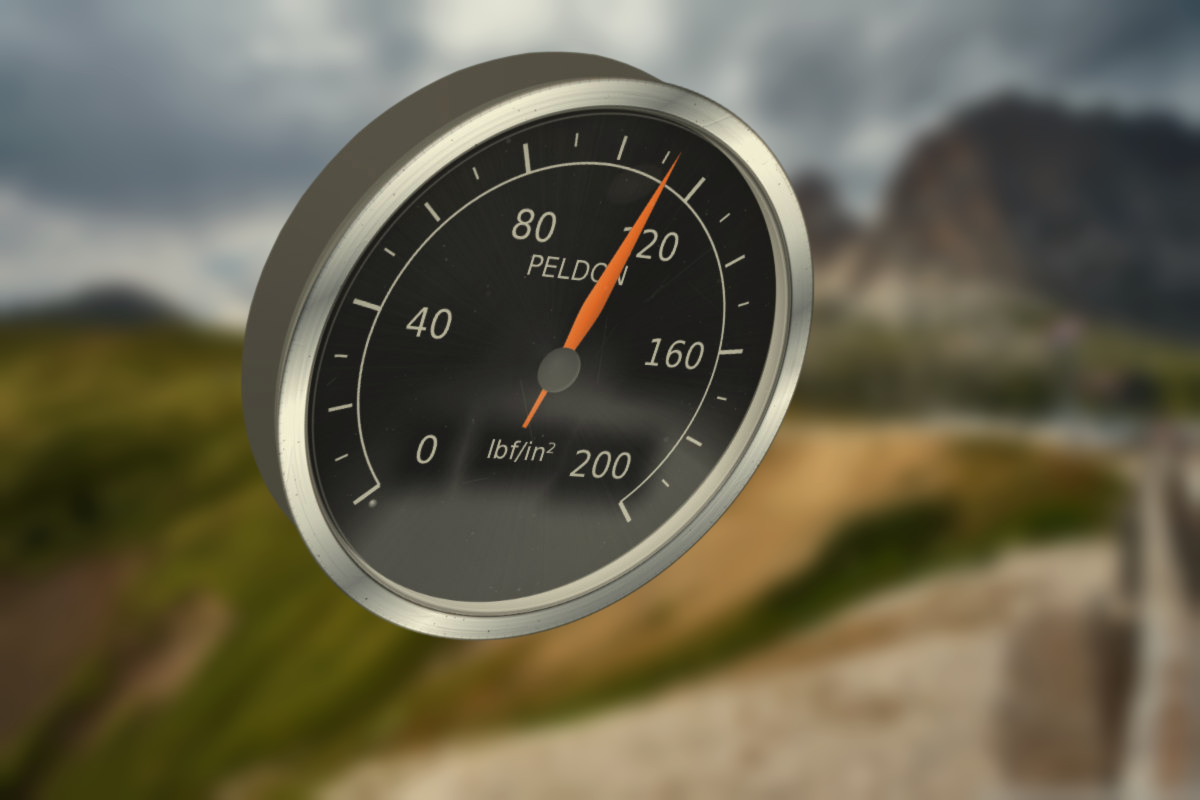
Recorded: 110 psi
